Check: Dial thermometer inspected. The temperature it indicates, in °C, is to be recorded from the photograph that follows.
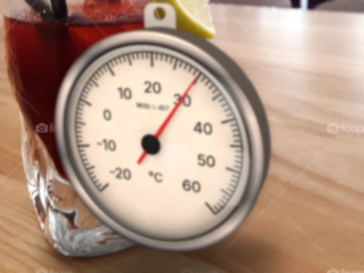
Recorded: 30 °C
